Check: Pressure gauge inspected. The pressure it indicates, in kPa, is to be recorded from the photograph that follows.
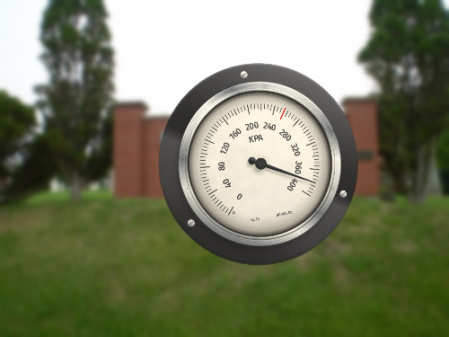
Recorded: 380 kPa
